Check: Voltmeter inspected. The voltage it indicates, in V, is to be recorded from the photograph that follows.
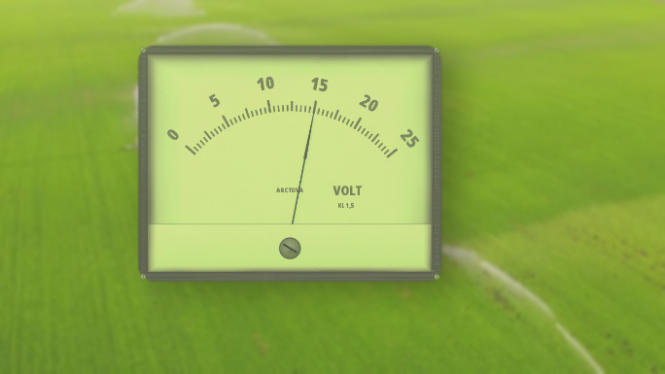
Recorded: 15 V
